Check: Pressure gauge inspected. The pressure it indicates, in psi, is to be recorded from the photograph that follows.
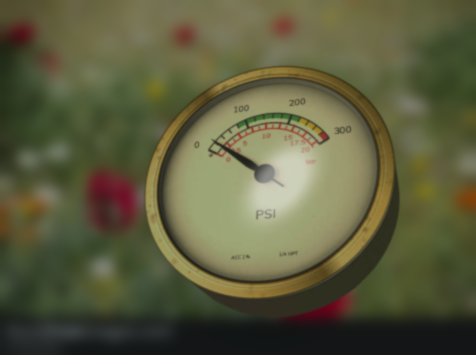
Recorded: 20 psi
